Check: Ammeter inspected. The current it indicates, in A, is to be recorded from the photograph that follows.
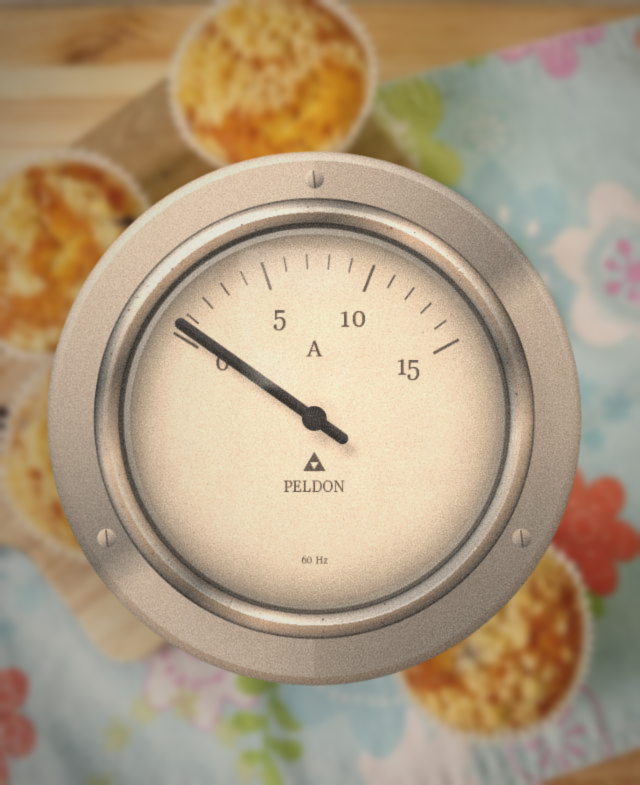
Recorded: 0.5 A
